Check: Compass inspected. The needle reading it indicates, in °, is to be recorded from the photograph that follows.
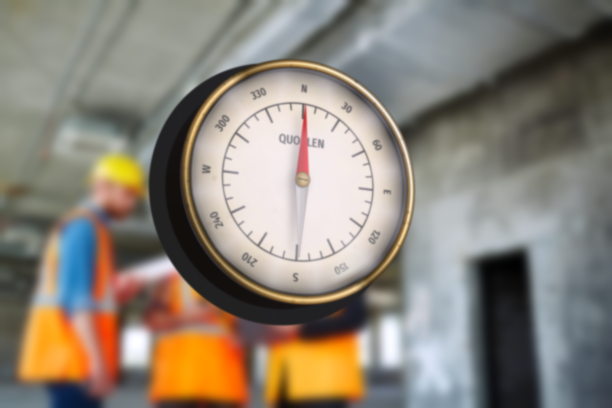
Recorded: 0 °
